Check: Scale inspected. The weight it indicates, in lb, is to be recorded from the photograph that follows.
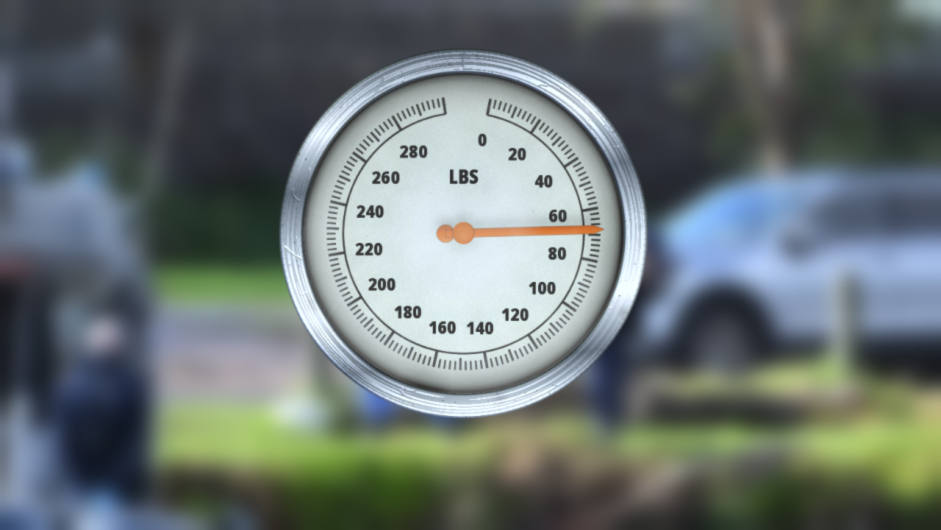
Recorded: 68 lb
